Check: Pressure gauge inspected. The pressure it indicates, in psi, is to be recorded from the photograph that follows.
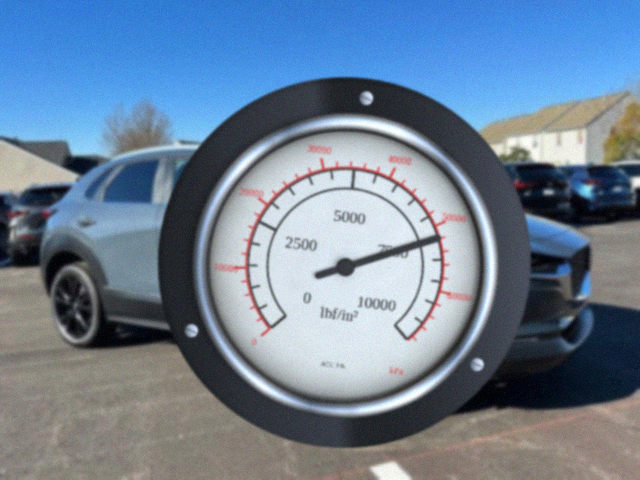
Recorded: 7500 psi
